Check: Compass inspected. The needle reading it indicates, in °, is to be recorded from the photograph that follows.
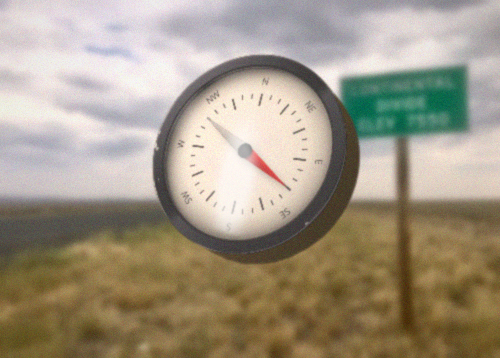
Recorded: 120 °
